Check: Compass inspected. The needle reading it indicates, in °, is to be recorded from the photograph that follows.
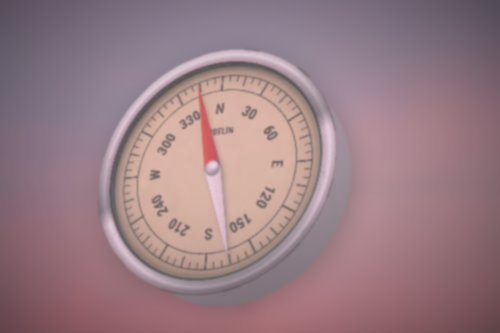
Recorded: 345 °
